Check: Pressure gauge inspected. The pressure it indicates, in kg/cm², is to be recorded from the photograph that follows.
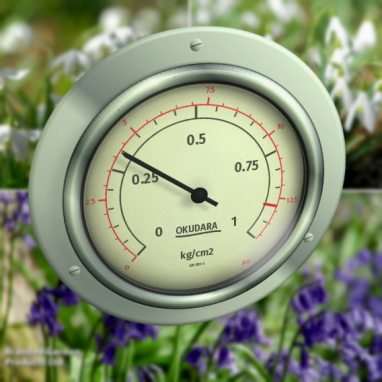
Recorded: 0.3 kg/cm²
